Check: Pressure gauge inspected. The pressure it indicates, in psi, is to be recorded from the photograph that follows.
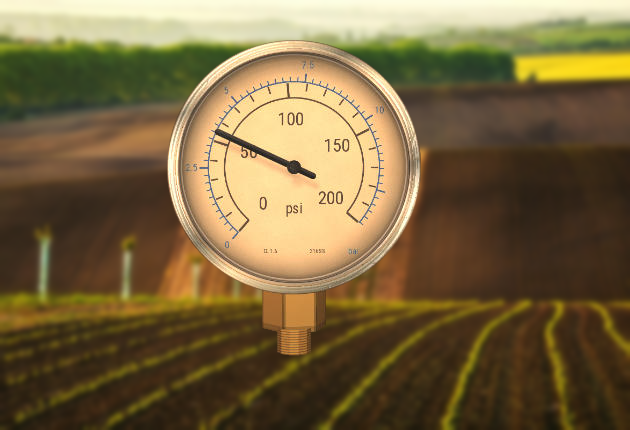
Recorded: 55 psi
